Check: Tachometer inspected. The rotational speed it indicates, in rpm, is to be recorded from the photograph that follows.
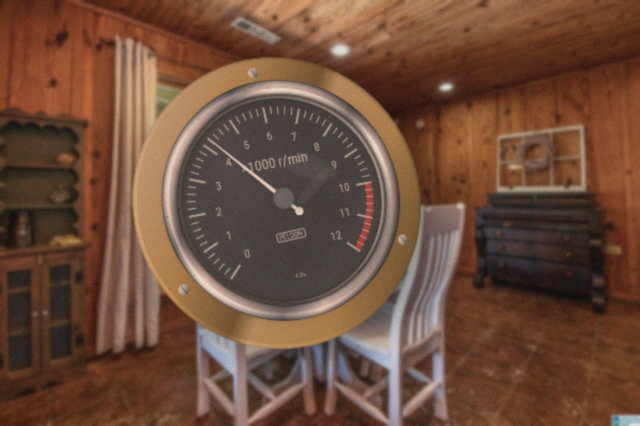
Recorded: 4200 rpm
